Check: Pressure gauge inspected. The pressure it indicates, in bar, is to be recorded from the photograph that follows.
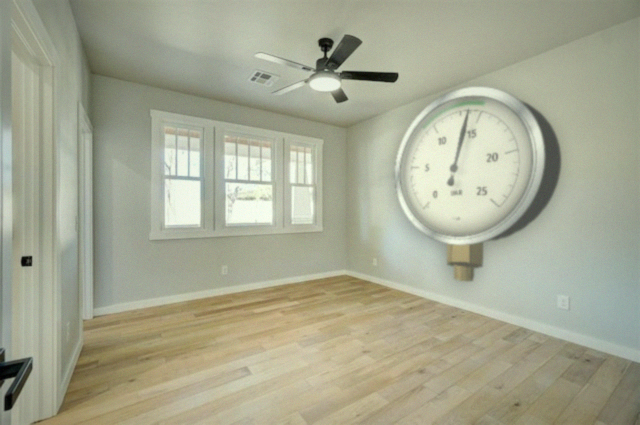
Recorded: 14 bar
